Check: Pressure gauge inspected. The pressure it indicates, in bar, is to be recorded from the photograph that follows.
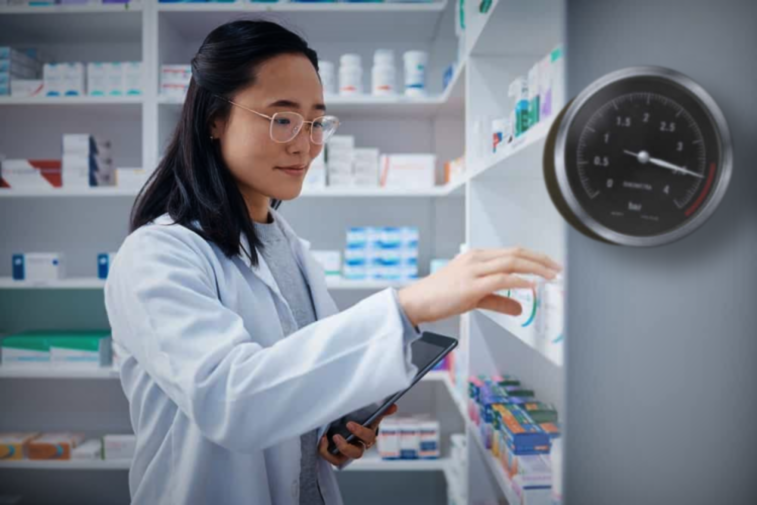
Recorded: 3.5 bar
